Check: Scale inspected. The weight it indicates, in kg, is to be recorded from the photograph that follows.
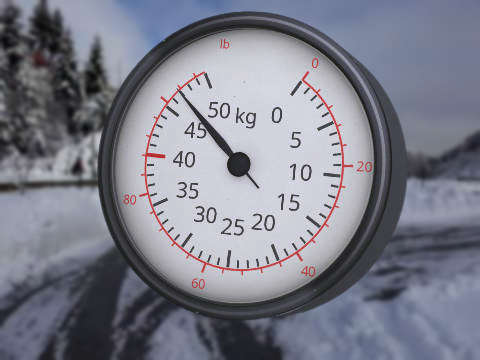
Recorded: 47 kg
